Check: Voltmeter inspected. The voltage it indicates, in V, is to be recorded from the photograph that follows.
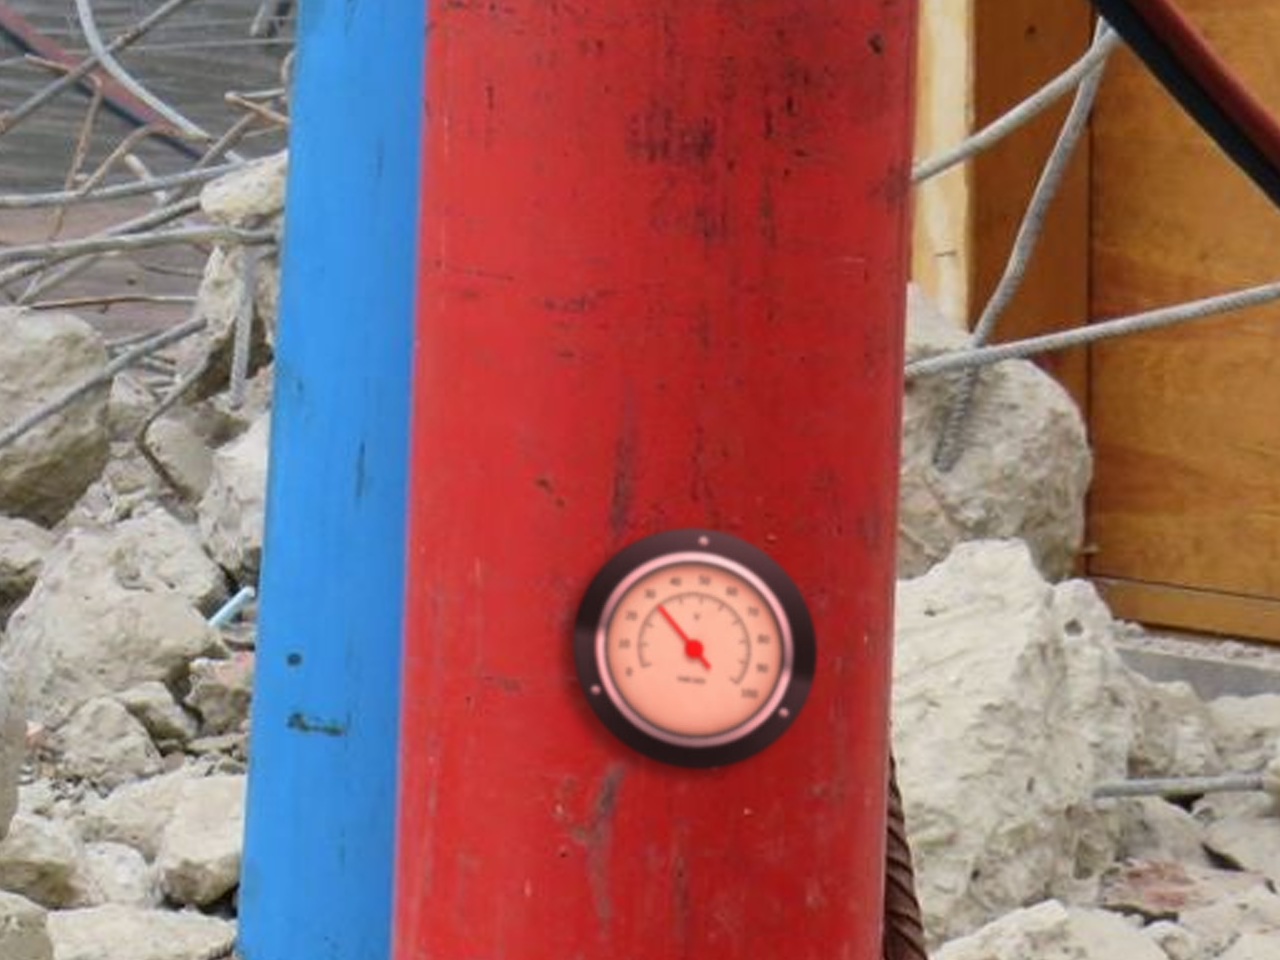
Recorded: 30 V
